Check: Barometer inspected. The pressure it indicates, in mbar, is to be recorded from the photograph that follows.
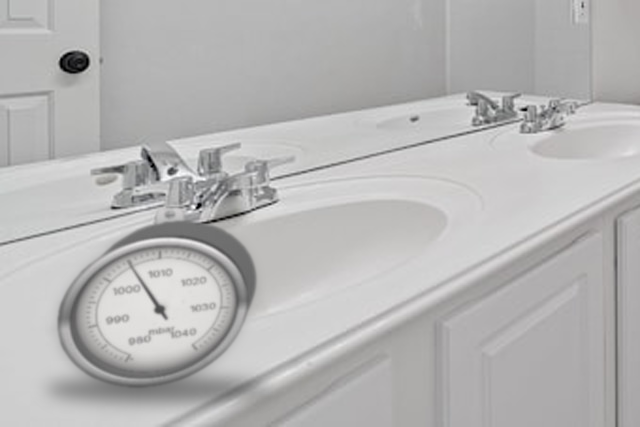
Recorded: 1005 mbar
